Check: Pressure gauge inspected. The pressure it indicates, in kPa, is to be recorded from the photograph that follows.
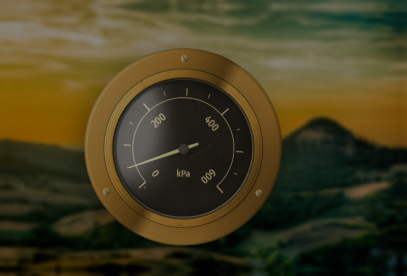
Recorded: 50 kPa
